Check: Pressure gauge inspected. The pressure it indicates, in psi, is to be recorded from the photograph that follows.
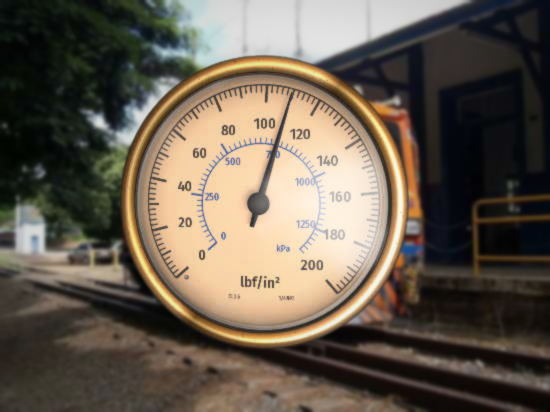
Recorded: 110 psi
